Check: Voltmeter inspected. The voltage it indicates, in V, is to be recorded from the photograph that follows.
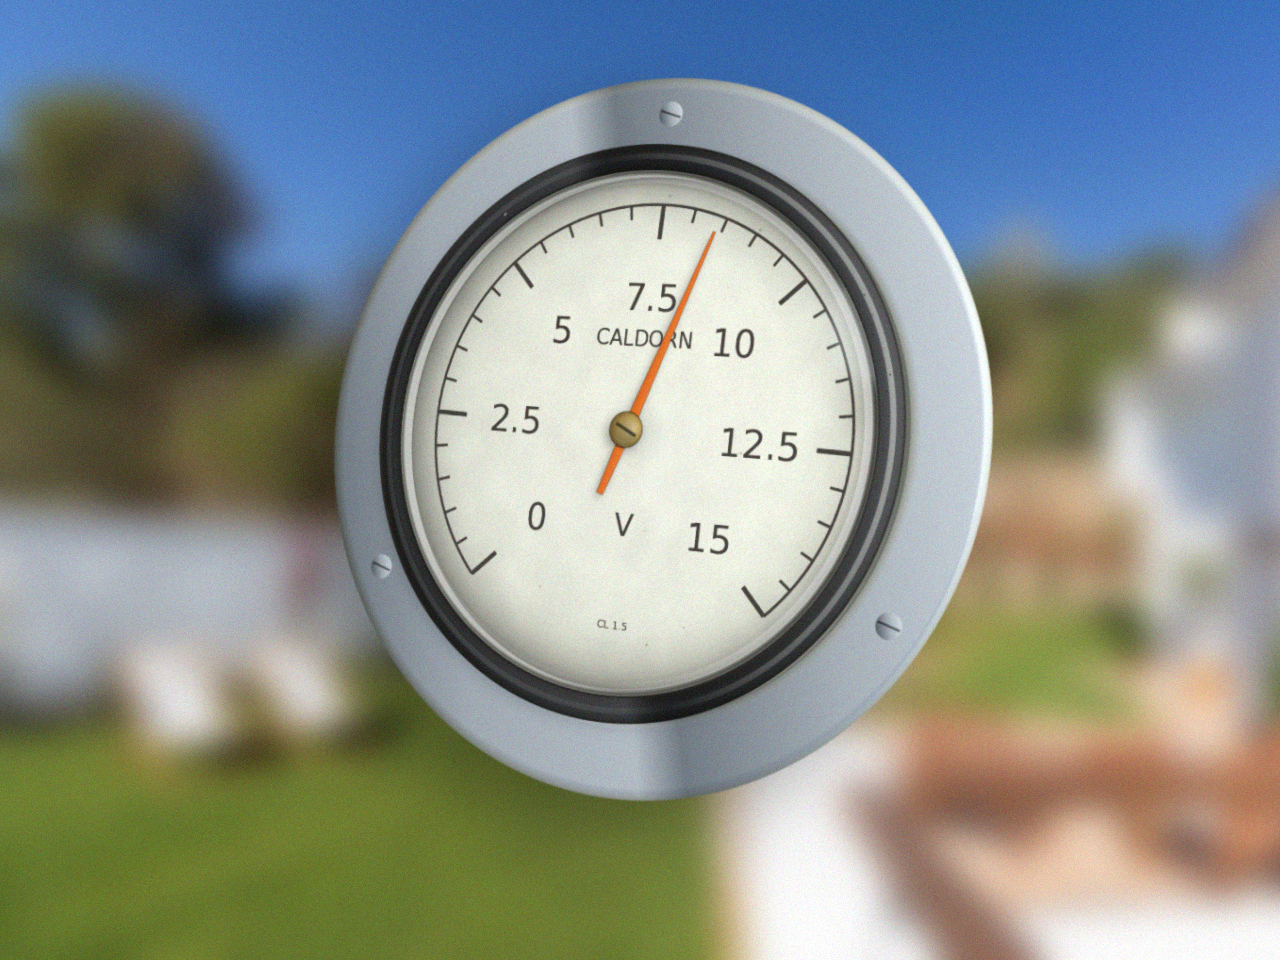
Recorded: 8.5 V
